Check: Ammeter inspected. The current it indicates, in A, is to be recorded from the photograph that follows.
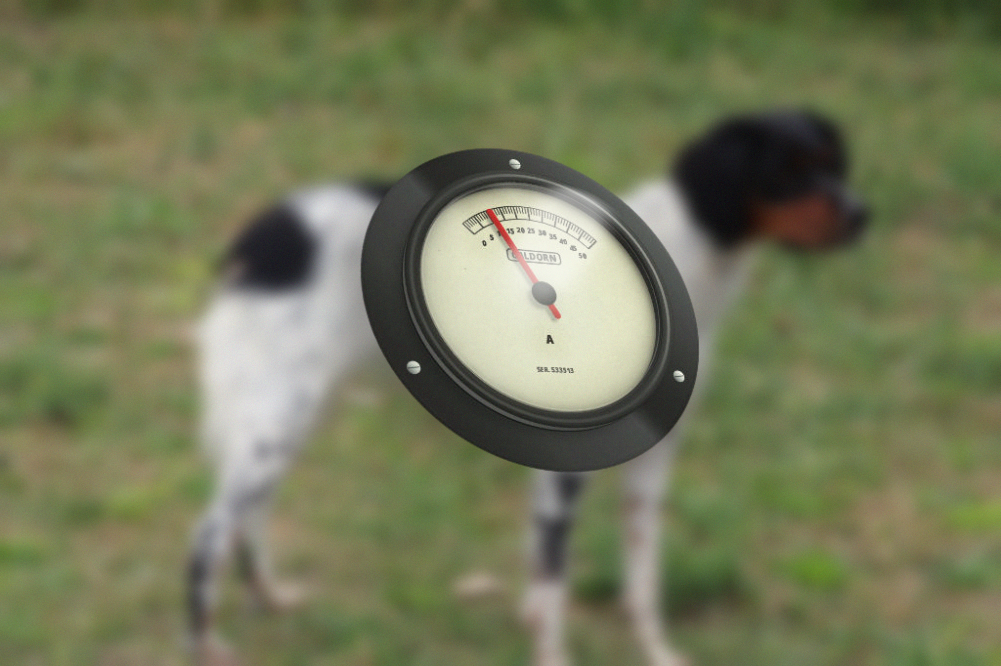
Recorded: 10 A
